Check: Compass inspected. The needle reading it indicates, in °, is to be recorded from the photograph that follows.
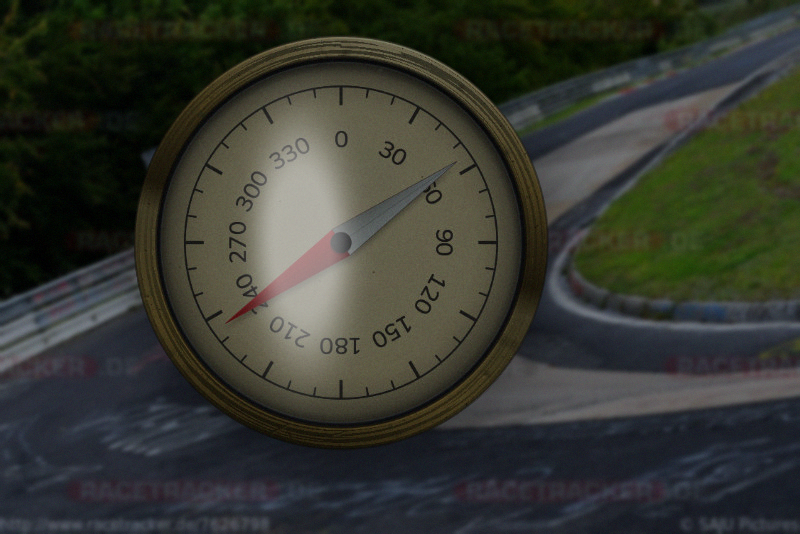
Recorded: 235 °
